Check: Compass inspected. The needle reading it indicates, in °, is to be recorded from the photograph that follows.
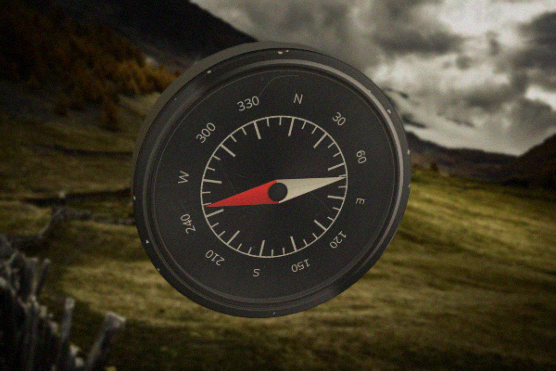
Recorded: 250 °
